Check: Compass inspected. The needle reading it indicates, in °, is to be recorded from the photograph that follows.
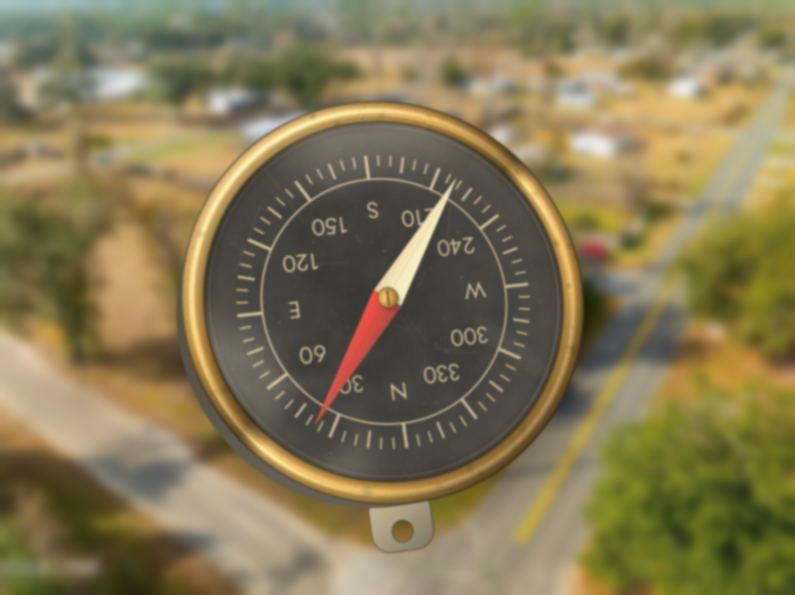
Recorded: 37.5 °
